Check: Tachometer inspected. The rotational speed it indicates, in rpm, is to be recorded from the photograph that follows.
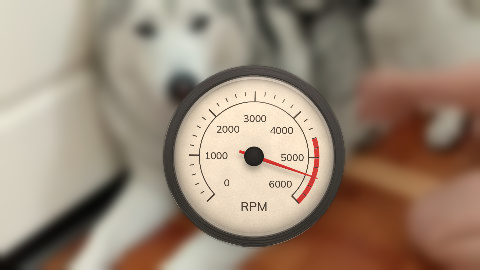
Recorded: 5400 rpm
